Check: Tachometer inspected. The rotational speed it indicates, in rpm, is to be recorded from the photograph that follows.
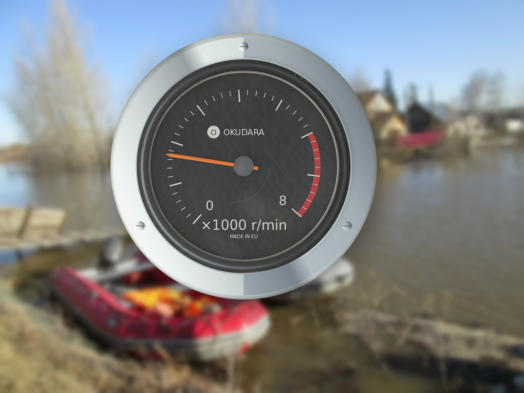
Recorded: 1700 rpm
